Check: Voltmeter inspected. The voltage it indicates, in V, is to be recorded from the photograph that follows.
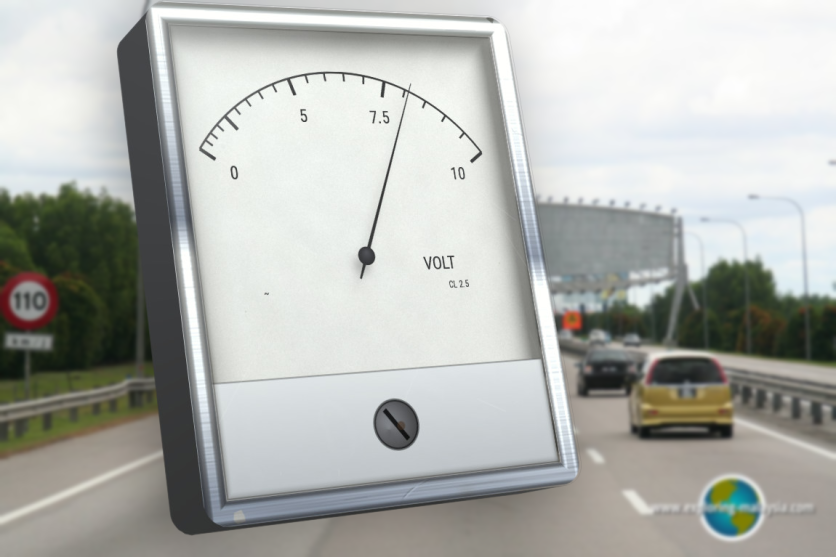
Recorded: 8 V
